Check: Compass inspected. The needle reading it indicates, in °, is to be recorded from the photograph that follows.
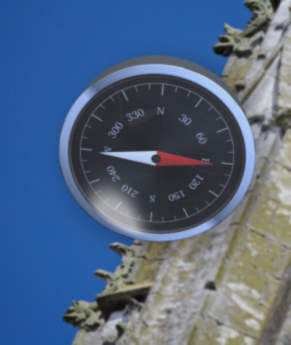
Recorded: 90 °
